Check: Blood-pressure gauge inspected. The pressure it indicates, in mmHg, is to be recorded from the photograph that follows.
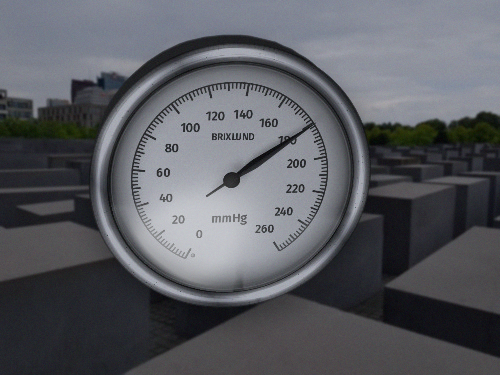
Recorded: 180 mmHg
